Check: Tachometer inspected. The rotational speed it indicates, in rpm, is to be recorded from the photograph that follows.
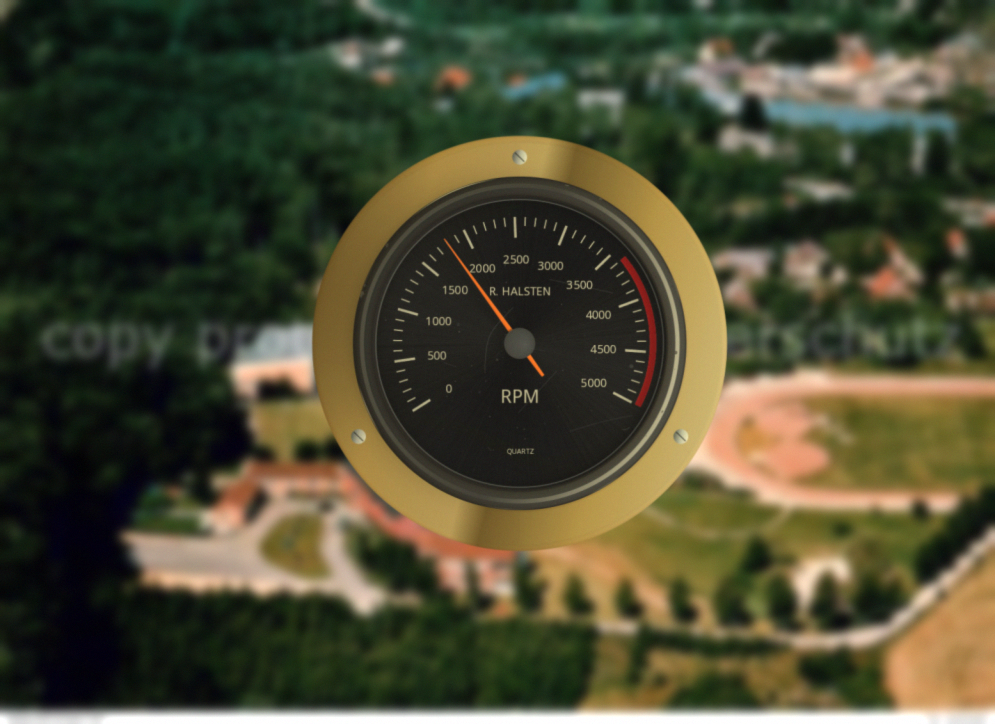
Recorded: 1800 rpm
